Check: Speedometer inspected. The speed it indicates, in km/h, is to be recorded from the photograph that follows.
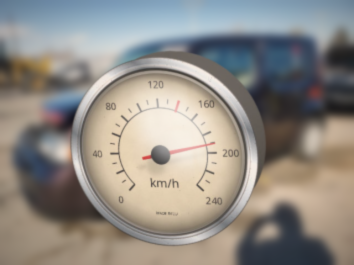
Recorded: 190 km/h
